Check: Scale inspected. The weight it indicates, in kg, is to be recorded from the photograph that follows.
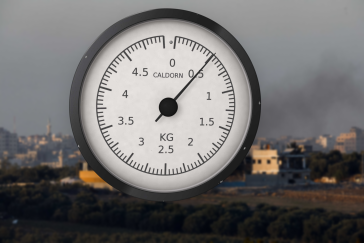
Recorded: 0.5 kg
